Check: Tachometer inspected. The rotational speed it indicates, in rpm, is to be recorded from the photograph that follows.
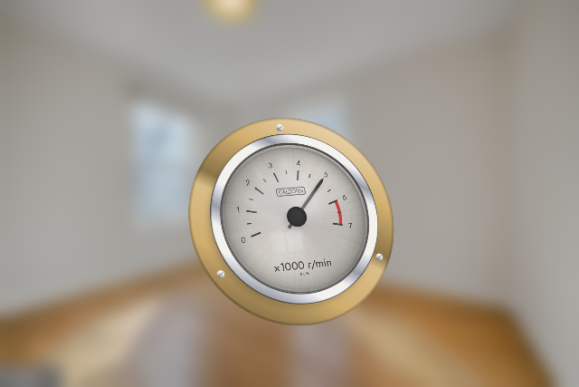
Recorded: 5000 rpm
